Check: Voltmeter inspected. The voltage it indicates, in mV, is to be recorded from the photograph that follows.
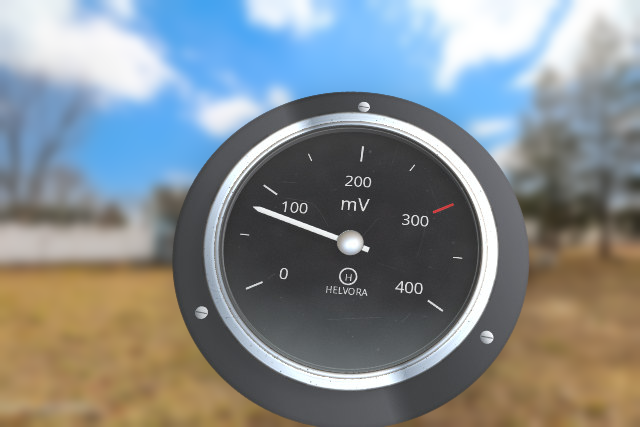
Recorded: 75 mV
